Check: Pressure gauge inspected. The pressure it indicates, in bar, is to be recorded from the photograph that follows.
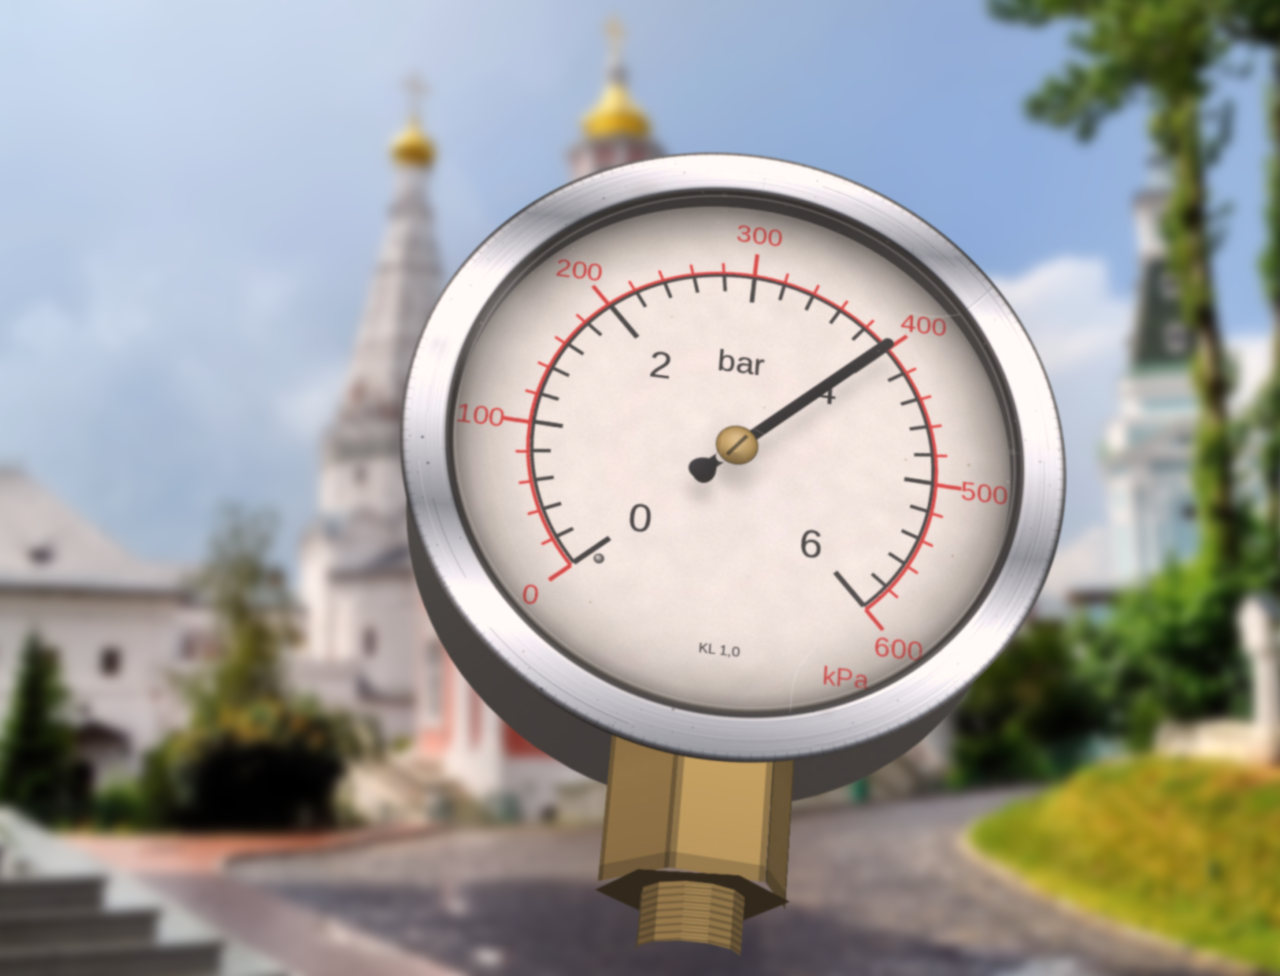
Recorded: 4 bar
